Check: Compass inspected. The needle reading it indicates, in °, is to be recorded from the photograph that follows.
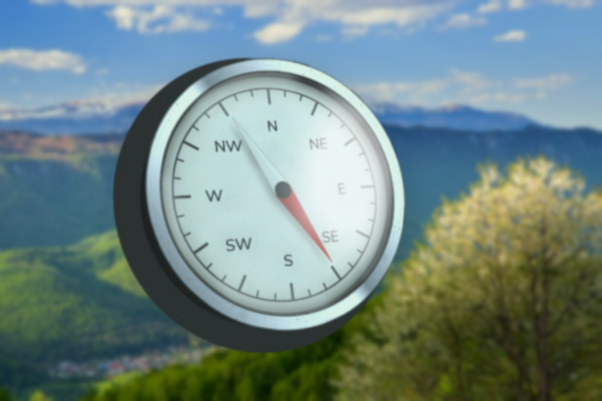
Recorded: 150 °
